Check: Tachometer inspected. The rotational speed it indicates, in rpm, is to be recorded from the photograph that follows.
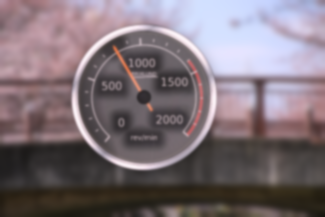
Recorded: 800 rpm
